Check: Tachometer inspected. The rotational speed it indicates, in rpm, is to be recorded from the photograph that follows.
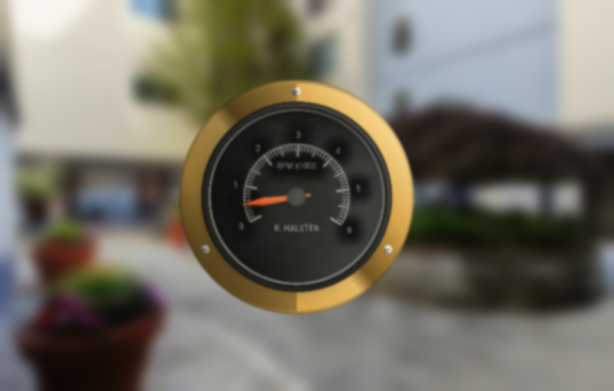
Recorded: 500 rpm
